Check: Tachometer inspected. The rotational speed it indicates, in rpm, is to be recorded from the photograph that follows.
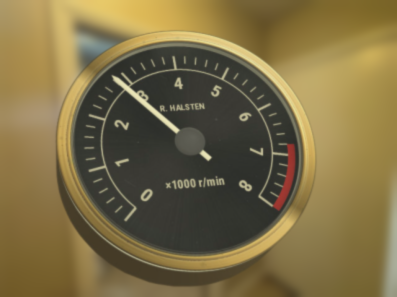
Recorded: 2800 rpm
